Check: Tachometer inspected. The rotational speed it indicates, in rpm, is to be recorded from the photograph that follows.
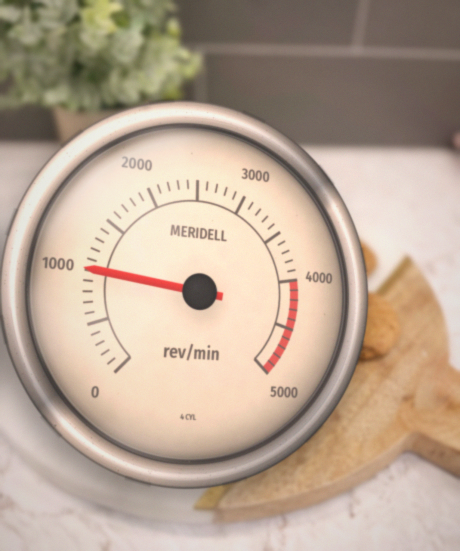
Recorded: 1000 rpm
